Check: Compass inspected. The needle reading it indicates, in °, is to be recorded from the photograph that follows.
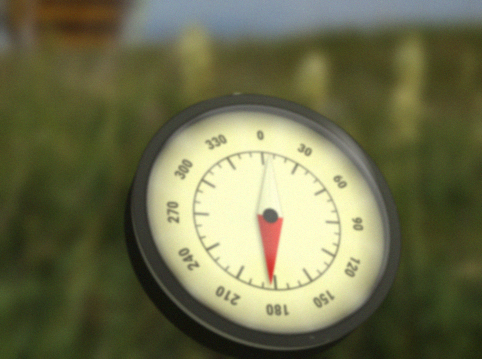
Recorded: 185 °
